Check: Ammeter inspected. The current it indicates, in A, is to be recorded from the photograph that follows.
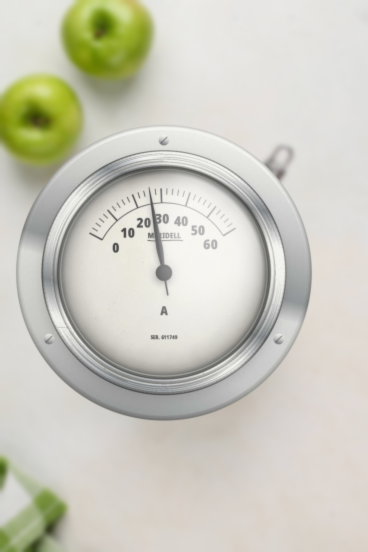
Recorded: 26 A
